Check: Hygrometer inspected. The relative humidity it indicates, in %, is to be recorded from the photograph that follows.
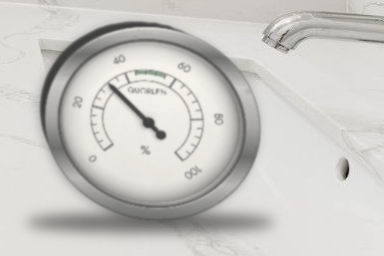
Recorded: 32 %
